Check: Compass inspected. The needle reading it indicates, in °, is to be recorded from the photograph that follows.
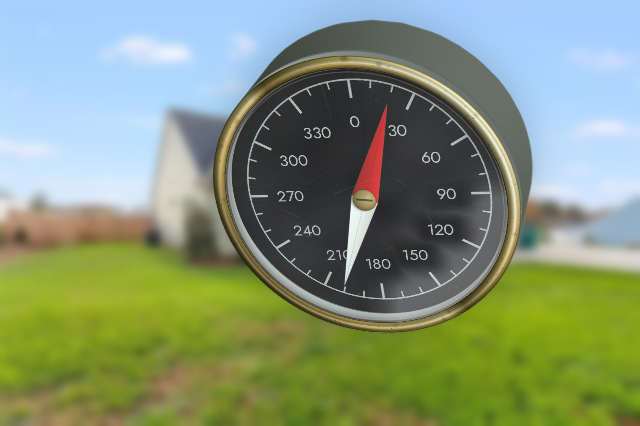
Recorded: 20 °
